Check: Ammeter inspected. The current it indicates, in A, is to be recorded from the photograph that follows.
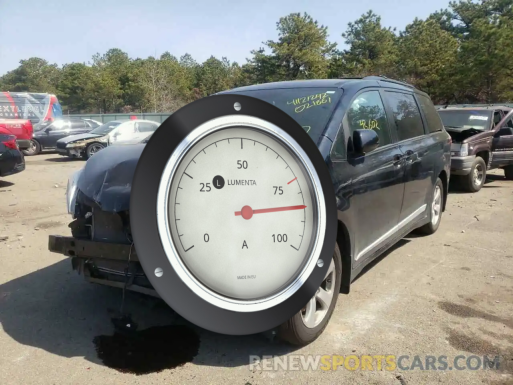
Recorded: 85 A
